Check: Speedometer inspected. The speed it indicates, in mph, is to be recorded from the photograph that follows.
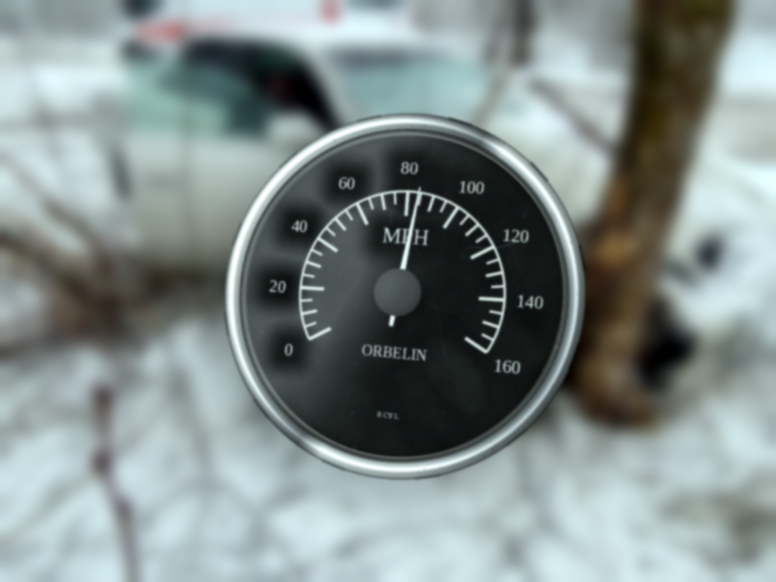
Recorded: 85 mph
